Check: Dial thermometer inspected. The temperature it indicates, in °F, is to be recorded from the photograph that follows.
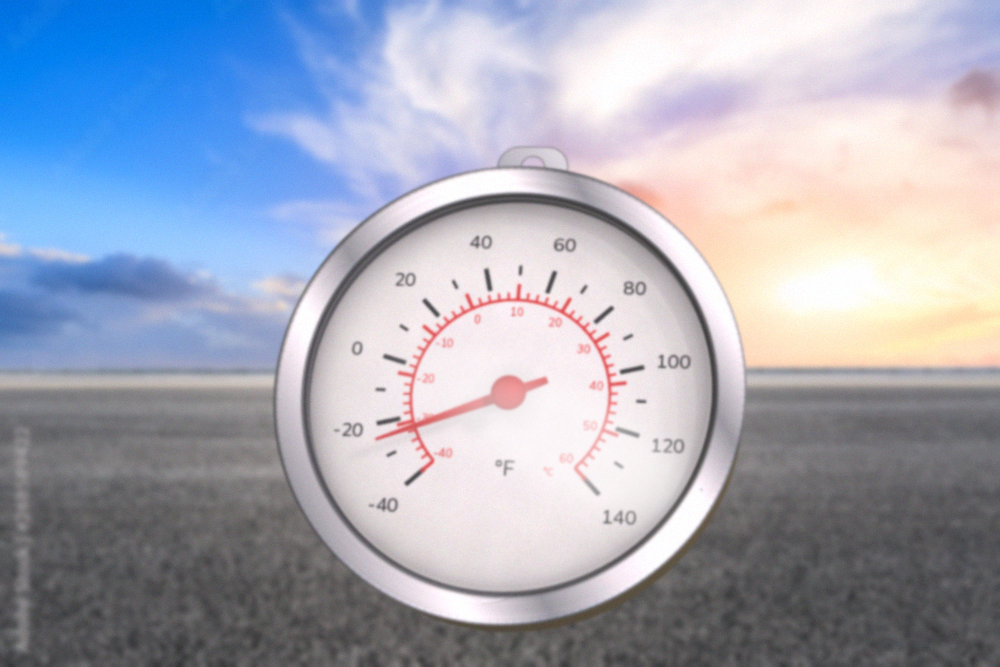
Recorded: -25 °F
